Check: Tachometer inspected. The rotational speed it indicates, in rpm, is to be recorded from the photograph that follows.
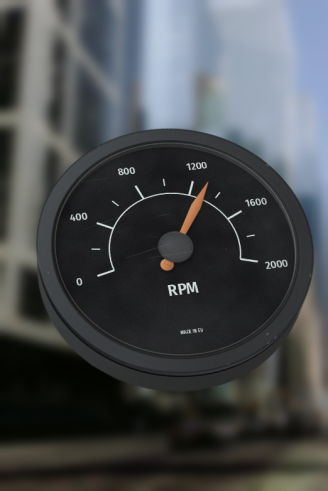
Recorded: 1300 rpm
